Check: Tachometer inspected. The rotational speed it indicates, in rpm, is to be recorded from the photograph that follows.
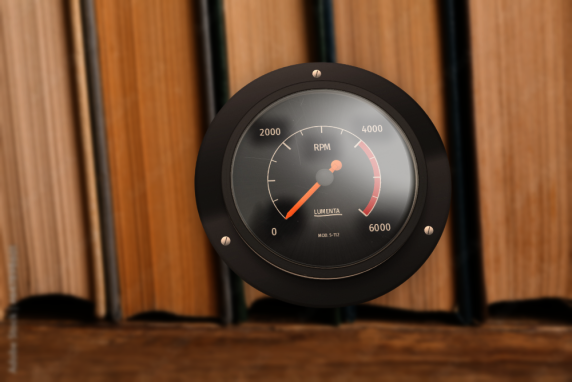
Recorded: 0 rpm
